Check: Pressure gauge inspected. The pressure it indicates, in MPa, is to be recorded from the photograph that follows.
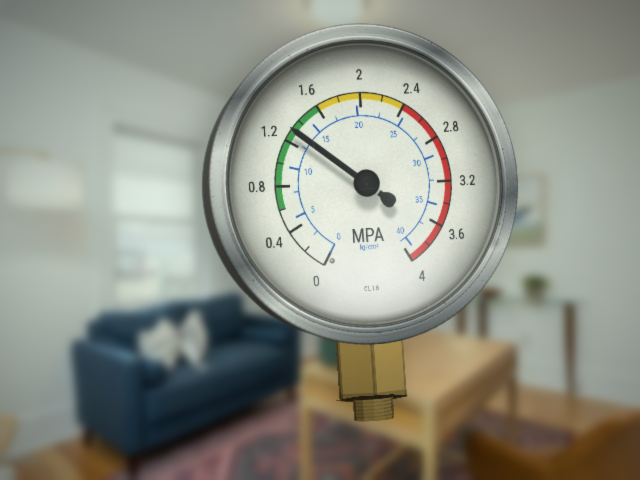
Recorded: 1.3 MPa
